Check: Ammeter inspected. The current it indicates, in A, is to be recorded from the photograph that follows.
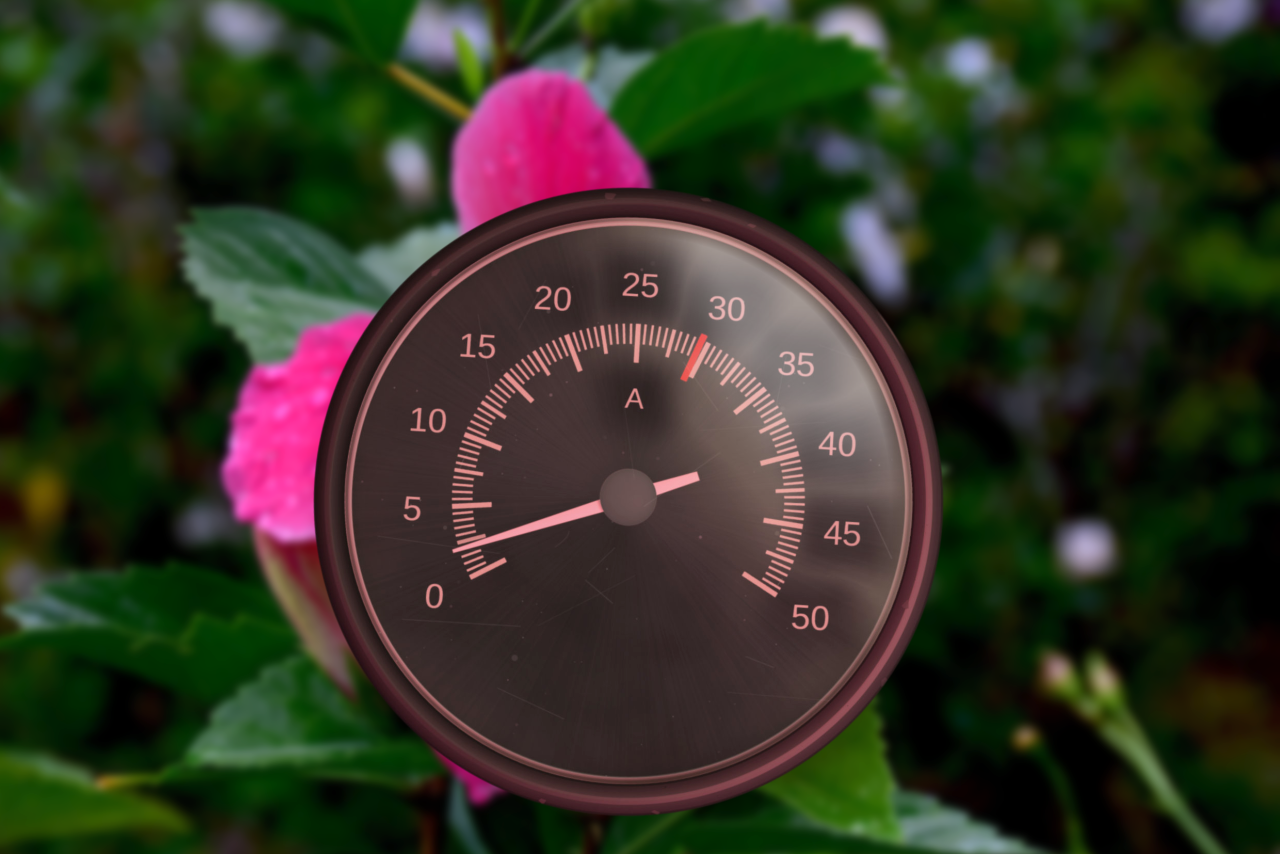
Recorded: 2 A
